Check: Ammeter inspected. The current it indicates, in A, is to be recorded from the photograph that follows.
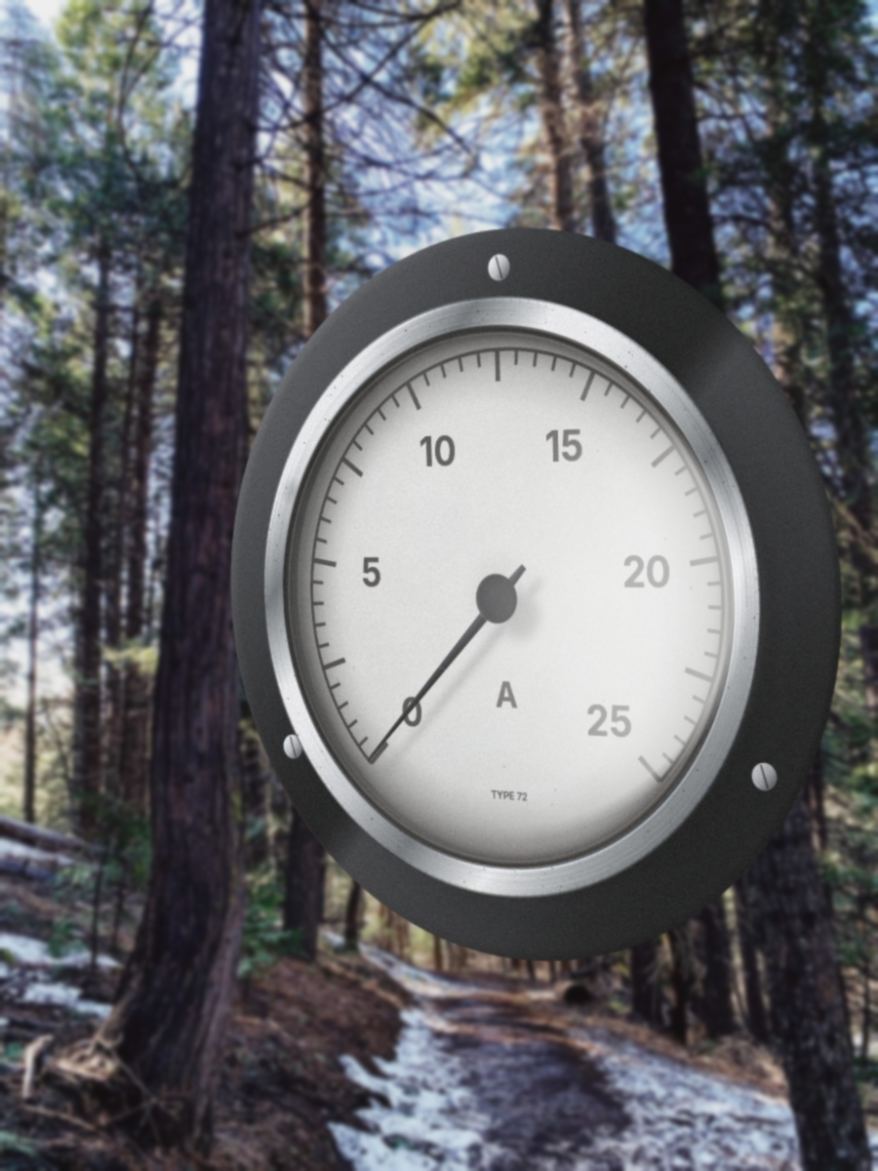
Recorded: 0 A
